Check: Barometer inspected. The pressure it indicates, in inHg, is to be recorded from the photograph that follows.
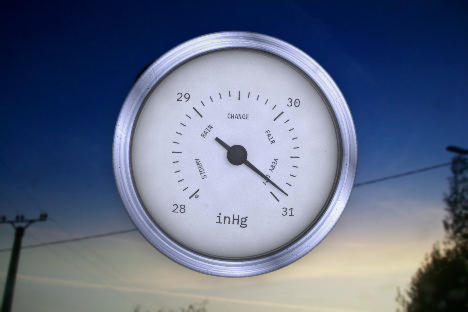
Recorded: 30.9 inHg
